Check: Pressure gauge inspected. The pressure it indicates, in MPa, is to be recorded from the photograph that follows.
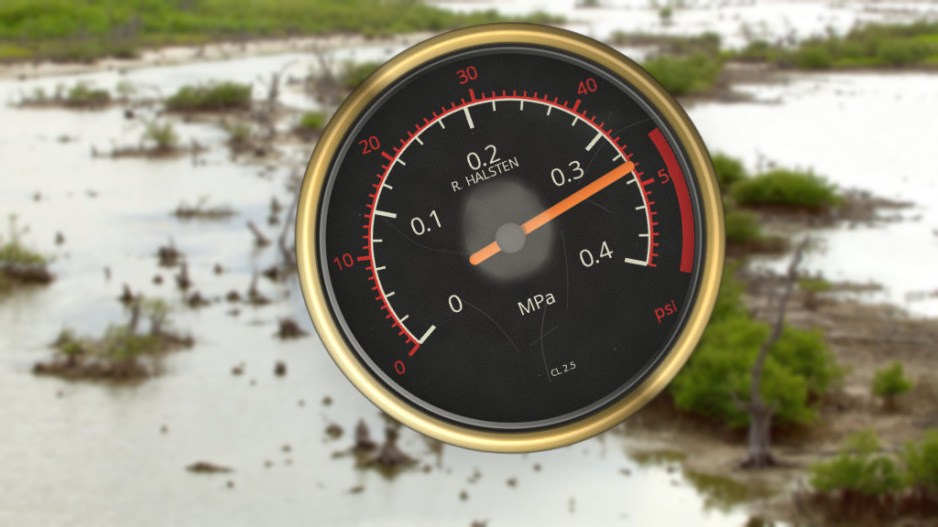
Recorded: 0.33 MPa
